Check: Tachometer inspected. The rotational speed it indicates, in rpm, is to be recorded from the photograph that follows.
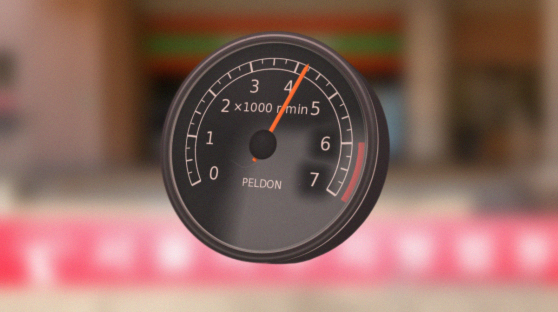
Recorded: 4250 rpm
